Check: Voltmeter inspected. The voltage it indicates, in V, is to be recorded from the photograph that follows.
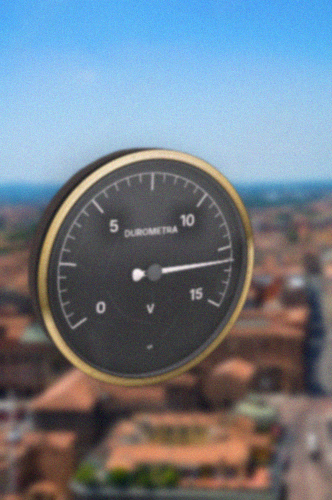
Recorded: 13 V
